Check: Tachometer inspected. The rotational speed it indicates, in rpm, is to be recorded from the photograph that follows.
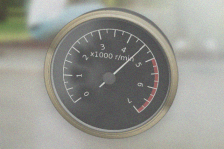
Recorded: 4500 rpm
